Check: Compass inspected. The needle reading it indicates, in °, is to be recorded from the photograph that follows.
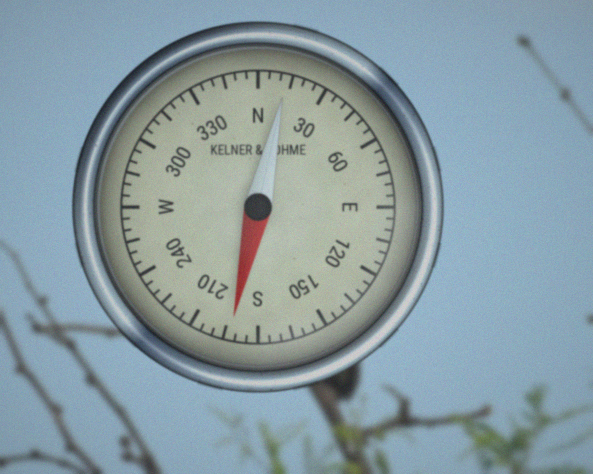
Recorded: 192.5 °
